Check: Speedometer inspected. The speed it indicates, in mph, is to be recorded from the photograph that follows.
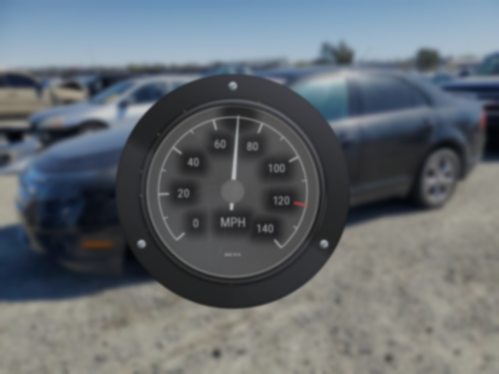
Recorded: 70 mph
